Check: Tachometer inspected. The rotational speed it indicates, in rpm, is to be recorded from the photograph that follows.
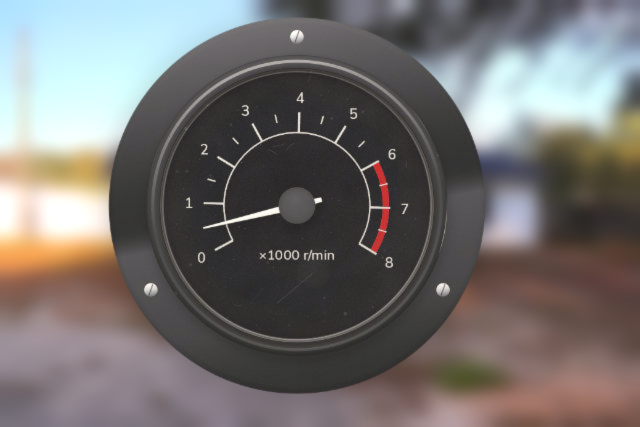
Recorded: 500 rpm
